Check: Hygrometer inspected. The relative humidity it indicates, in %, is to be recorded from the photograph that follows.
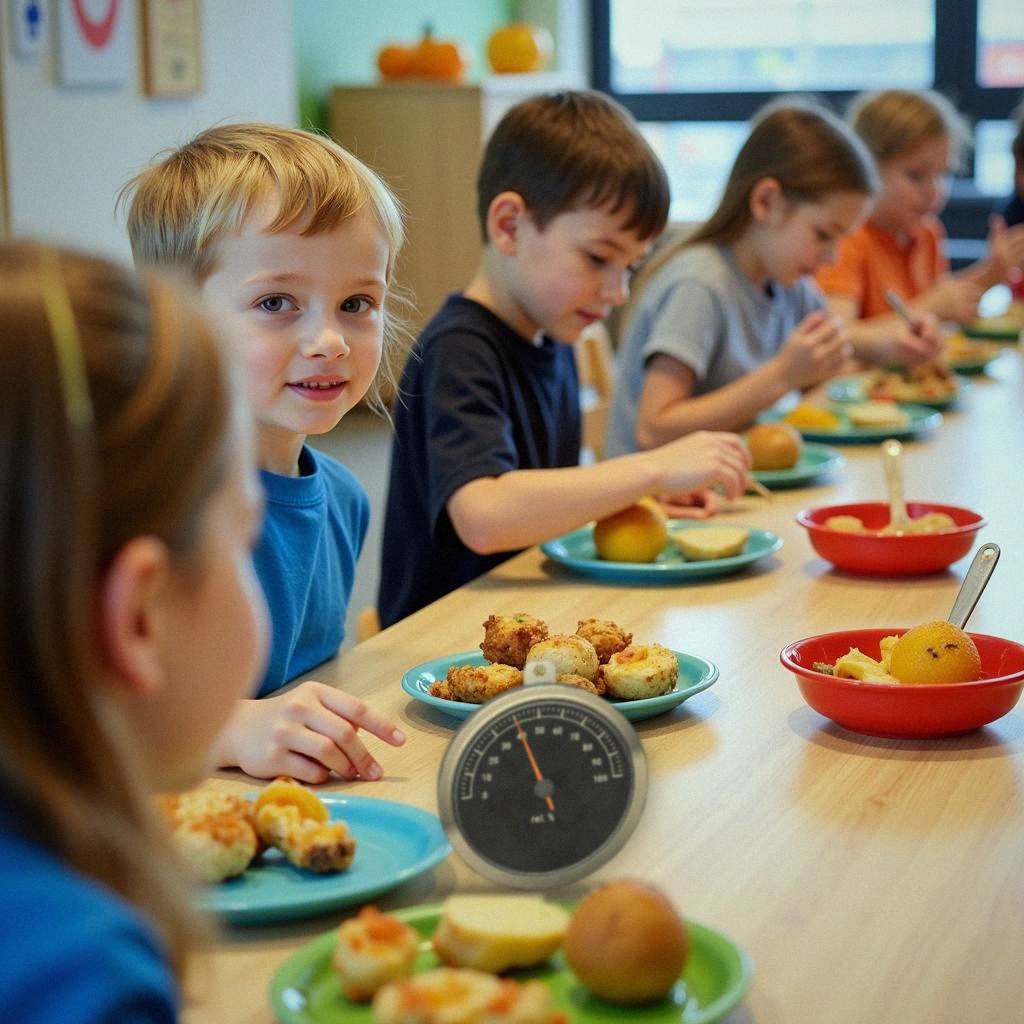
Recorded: 40 %
